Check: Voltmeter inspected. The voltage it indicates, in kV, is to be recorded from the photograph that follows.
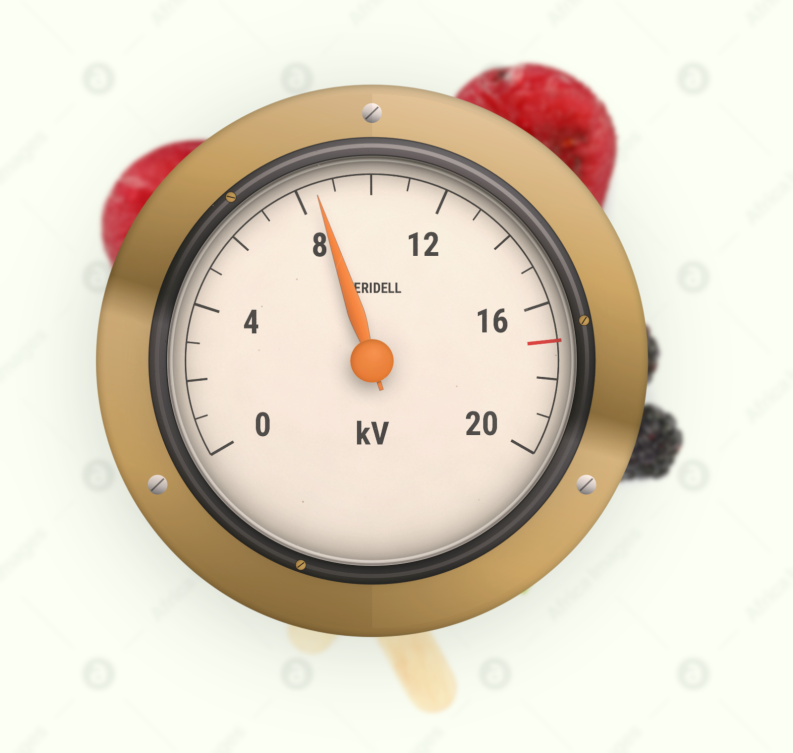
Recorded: 8.5 kV
